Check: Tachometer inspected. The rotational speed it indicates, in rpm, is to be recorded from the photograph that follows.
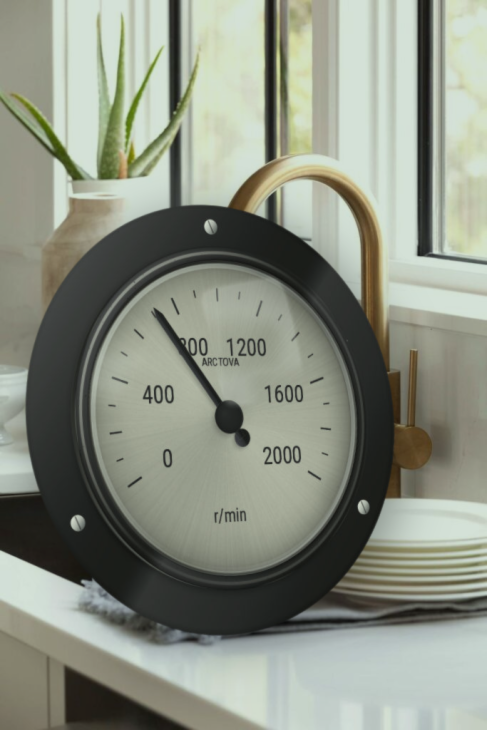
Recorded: 700 rpm
